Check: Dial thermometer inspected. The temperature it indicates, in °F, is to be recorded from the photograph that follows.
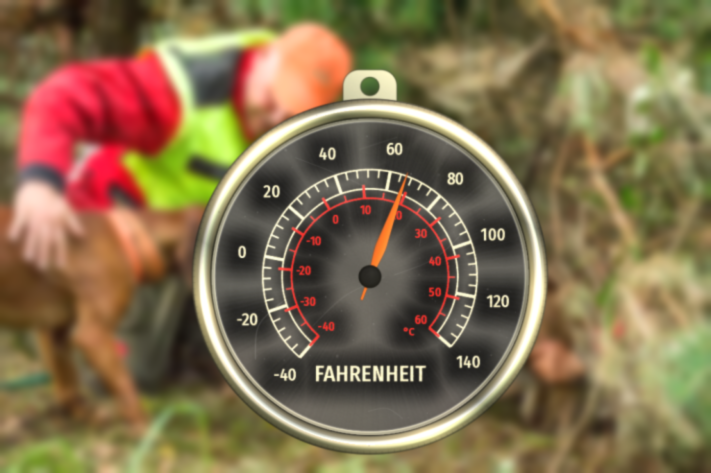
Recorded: 66 °F
